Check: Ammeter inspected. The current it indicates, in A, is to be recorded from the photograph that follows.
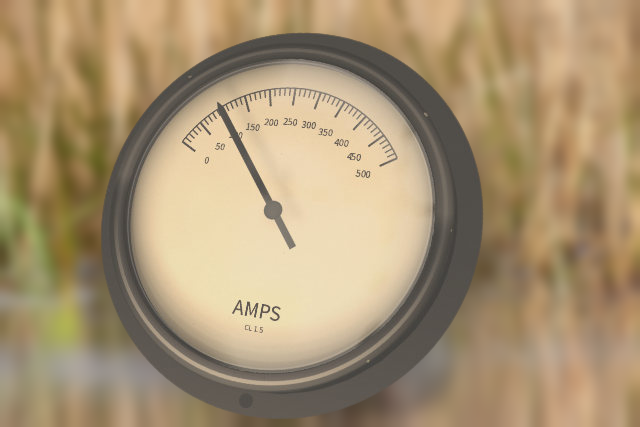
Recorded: 100 A
